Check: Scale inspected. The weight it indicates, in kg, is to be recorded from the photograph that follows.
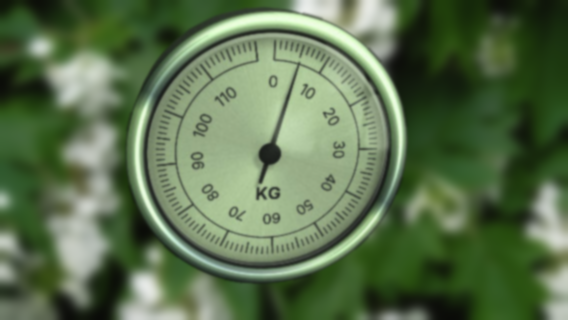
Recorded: 5 kg
